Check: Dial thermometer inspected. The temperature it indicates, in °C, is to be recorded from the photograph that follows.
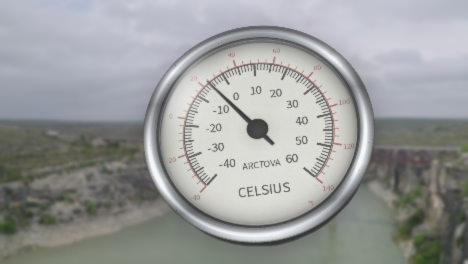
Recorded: -5 °C
